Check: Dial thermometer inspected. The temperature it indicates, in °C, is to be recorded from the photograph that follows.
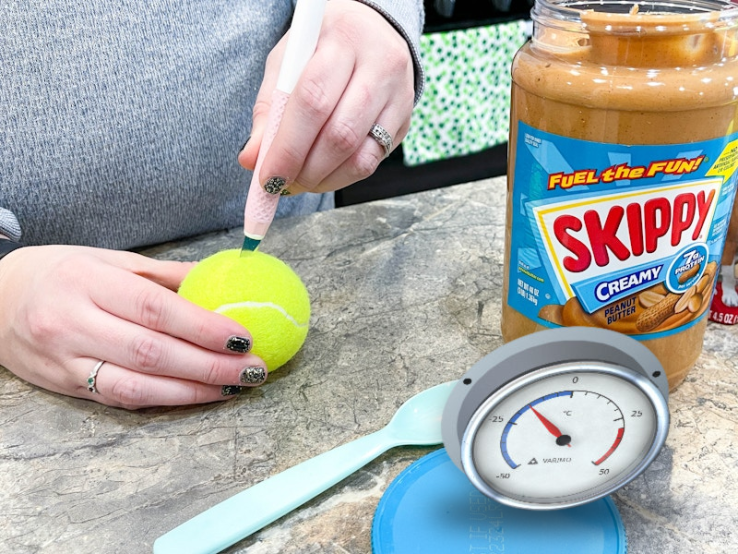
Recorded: -15 °C
